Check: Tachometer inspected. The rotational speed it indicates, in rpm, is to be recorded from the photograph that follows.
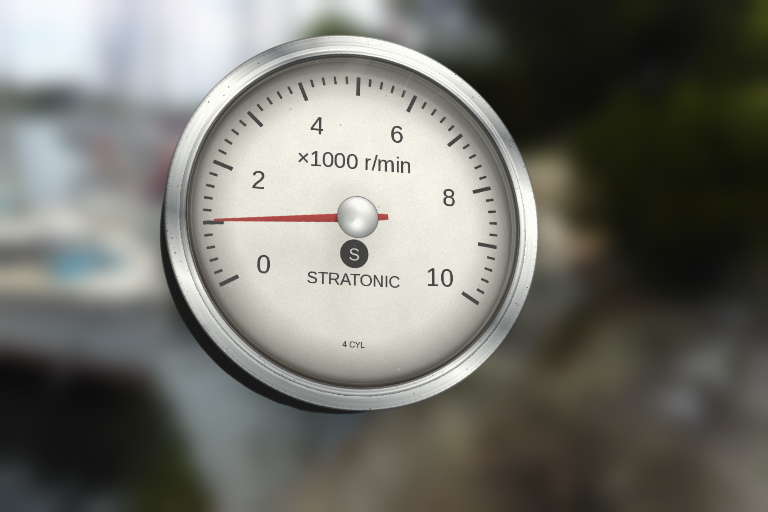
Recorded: 1000 rpm
